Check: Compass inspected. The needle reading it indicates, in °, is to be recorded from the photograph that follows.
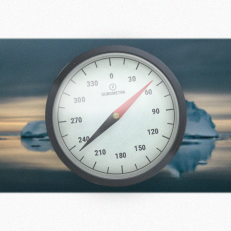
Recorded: 52.5 °
